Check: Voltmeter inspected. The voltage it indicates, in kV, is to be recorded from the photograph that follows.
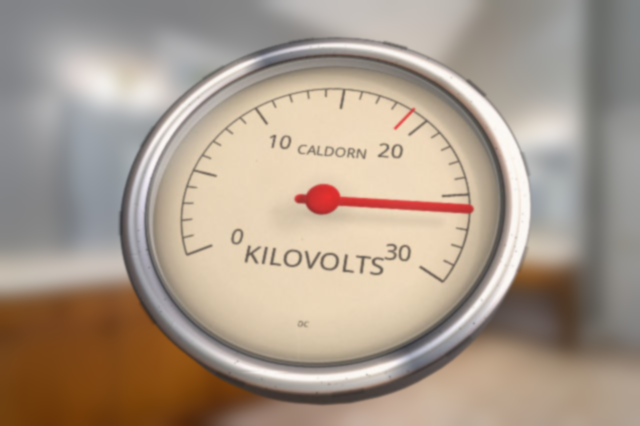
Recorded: 26 kV
